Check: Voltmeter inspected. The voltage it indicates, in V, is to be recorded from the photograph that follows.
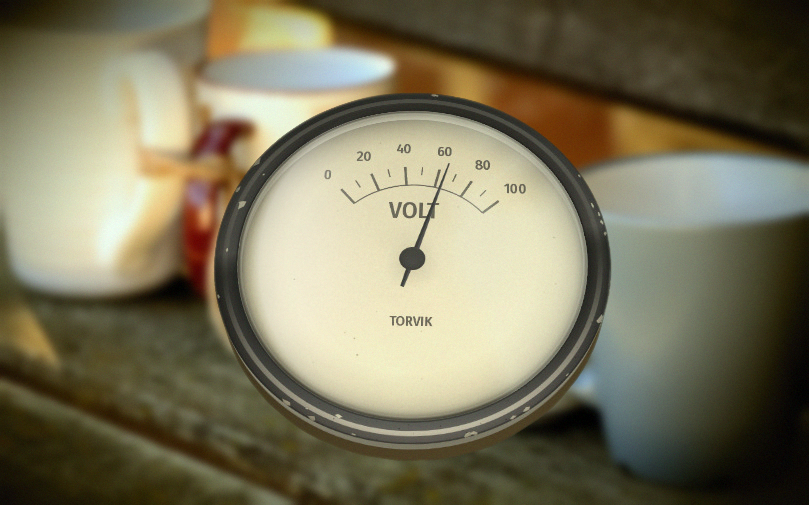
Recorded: 65 V
